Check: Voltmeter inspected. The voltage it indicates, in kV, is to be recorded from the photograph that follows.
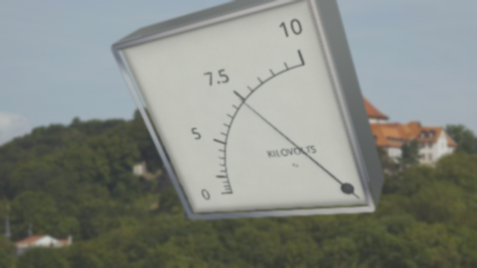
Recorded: 7.5 kV
